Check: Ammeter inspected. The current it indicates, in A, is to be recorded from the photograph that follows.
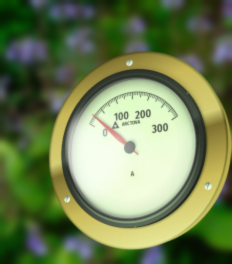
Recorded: 25 A
